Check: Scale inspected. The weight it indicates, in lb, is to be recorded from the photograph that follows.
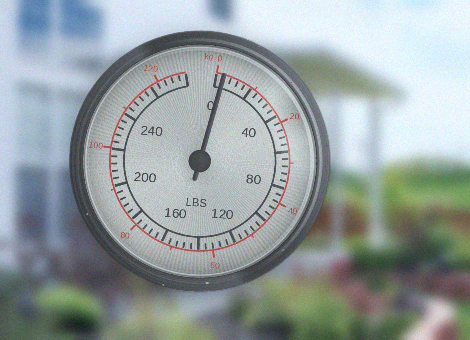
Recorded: 4 lb
